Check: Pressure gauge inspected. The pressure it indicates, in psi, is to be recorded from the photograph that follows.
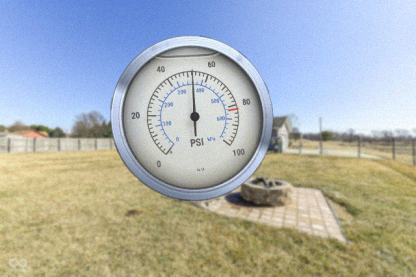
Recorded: 52 psi
